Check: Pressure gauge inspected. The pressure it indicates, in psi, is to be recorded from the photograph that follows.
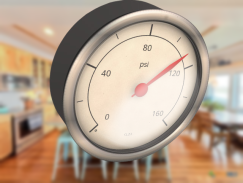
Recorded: 110 psi
